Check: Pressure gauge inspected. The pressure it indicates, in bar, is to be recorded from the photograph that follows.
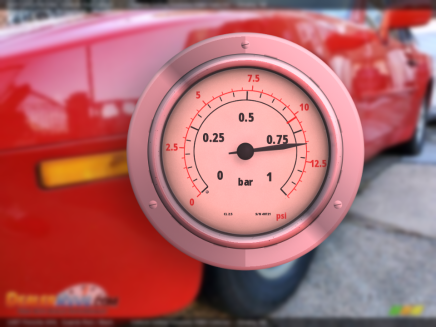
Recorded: 0.8 bar
